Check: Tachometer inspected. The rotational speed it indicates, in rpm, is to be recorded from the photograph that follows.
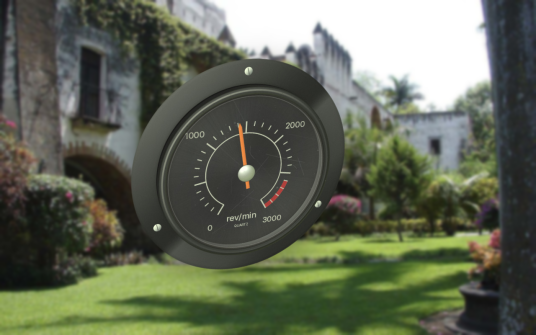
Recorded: 1400 rpm
